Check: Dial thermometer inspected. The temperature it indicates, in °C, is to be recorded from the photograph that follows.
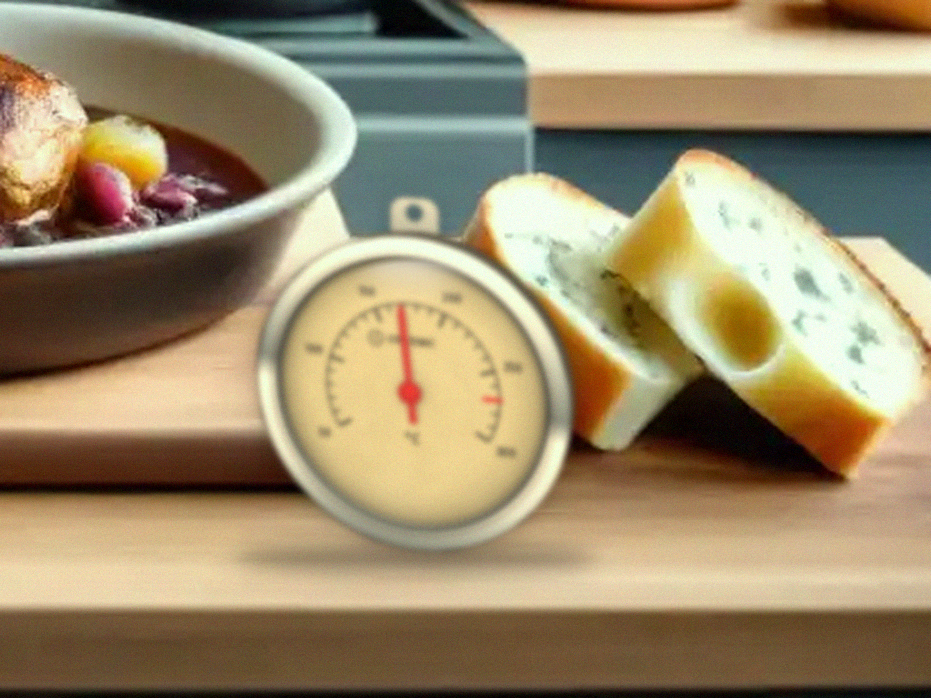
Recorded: 170 °C
